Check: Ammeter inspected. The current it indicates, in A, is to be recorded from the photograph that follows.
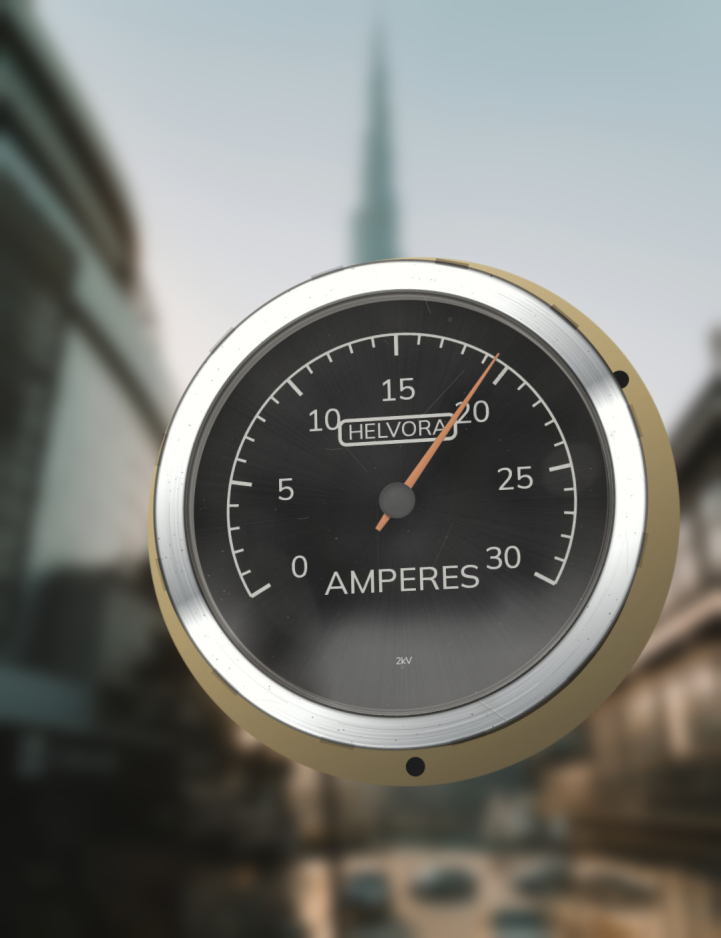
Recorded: 19.5 A
